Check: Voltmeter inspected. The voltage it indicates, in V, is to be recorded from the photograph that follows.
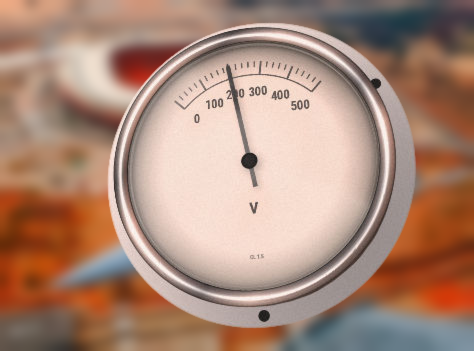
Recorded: 200 V
